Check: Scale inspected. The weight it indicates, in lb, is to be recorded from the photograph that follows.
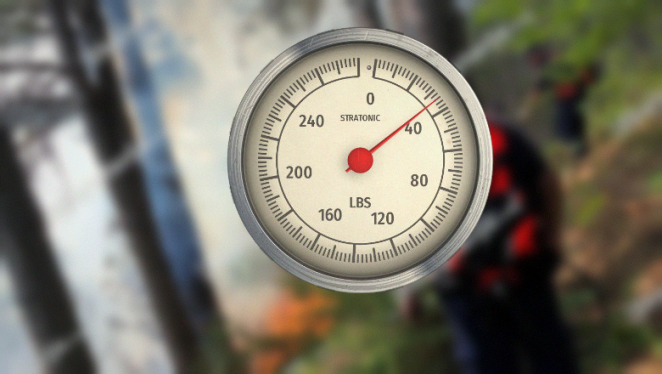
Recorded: 34 lb
